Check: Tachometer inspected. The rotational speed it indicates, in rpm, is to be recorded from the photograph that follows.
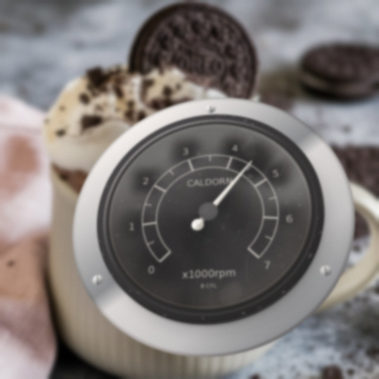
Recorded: 4500 rpm
